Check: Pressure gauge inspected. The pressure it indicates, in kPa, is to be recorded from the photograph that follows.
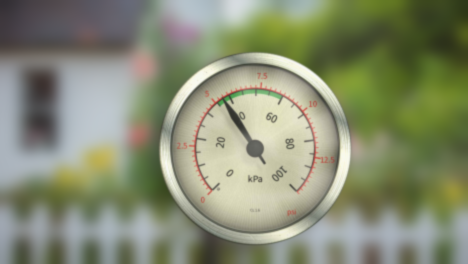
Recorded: 37.5 kPa
